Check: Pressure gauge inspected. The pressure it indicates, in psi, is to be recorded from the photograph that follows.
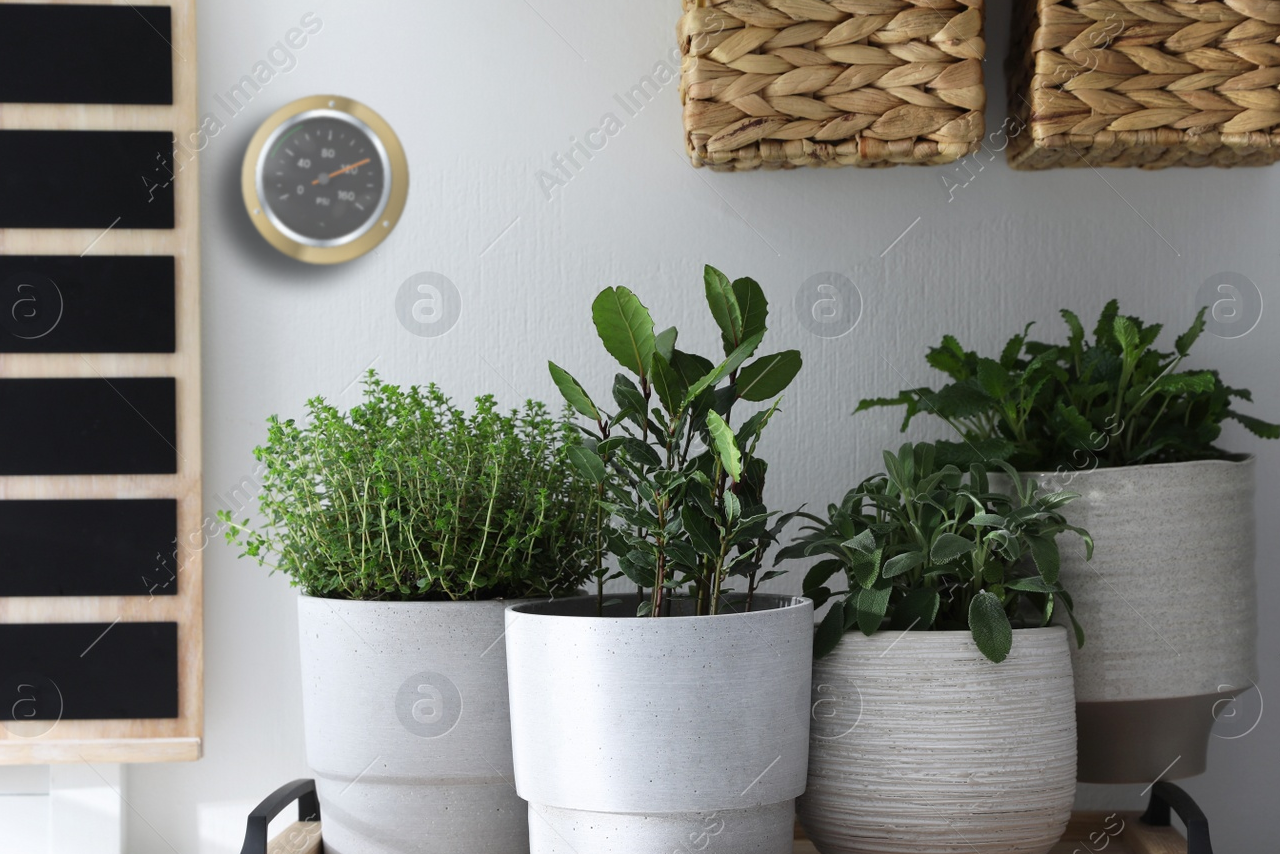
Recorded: 120 psi
